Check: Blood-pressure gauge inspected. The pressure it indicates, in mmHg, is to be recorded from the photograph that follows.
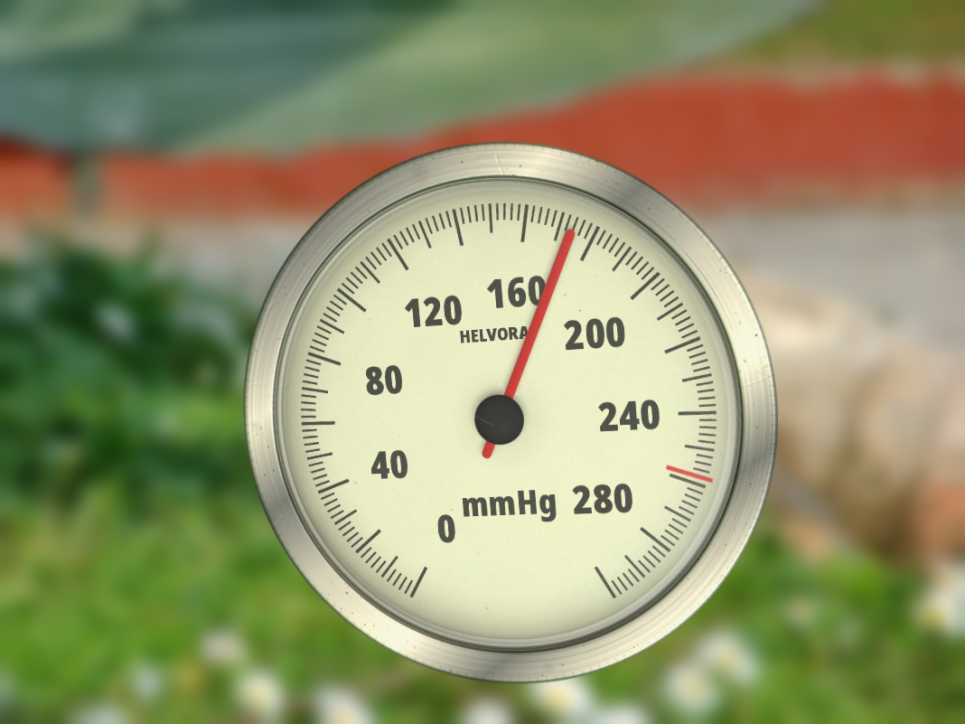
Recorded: 174 mmHg
